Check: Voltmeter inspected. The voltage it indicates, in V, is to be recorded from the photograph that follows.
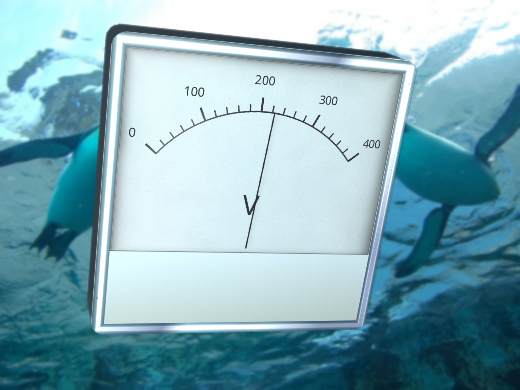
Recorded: 220 V
